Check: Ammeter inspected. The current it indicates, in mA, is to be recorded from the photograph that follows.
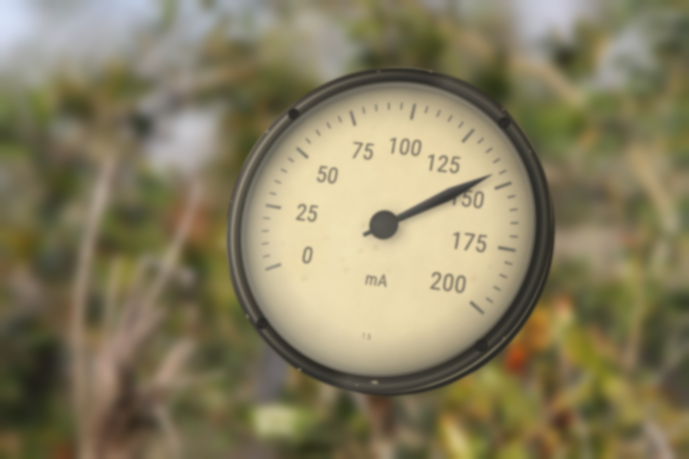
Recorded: 145 mA
